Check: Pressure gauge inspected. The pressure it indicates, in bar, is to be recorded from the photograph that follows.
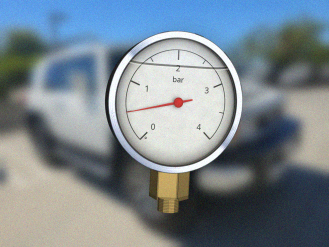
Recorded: 0.5 bar
